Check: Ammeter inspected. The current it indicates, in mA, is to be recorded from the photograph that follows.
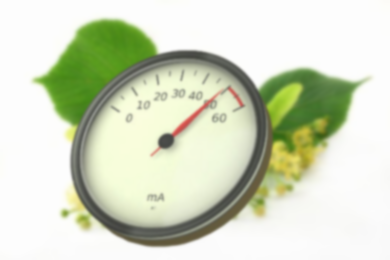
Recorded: 50 mA
